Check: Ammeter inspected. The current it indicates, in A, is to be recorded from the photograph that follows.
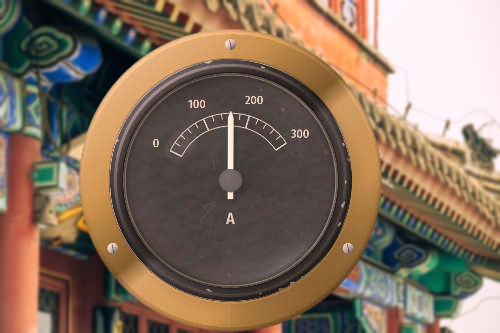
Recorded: 160 A
